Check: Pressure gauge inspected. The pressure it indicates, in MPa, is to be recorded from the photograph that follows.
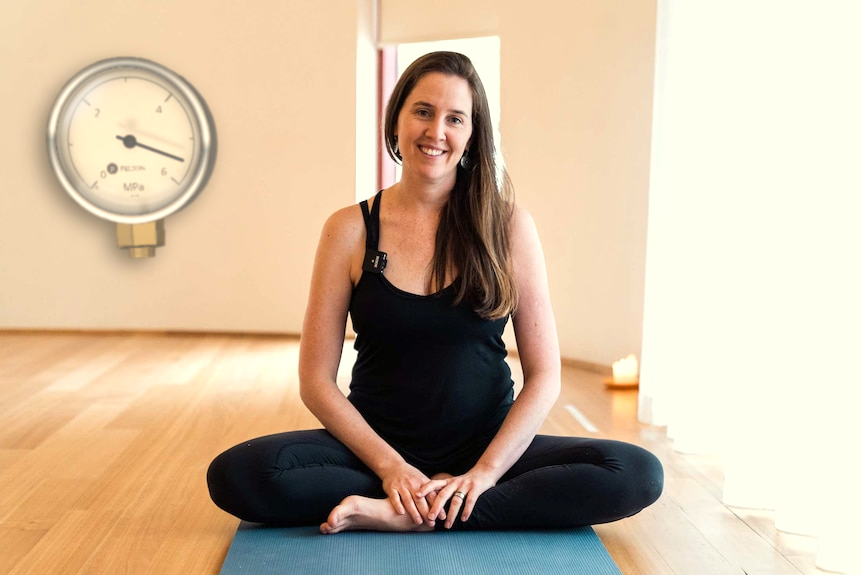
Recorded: 5.5 MPa
